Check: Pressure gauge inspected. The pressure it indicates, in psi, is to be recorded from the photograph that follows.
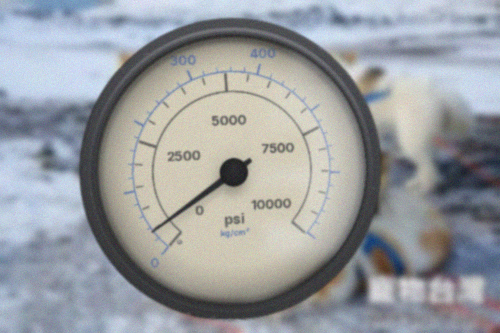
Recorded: 500 psi
